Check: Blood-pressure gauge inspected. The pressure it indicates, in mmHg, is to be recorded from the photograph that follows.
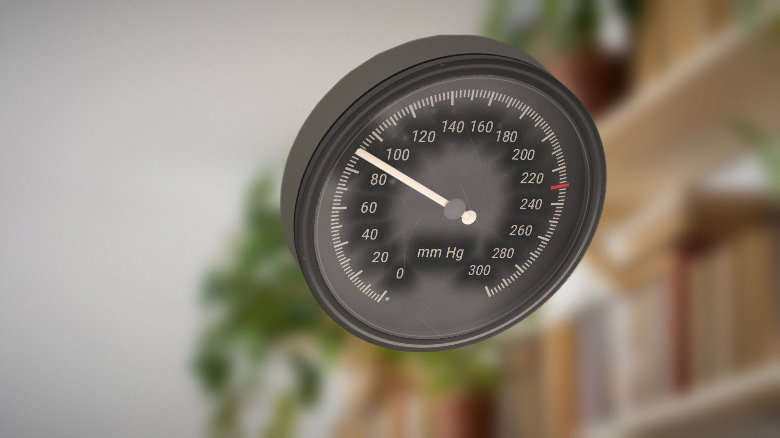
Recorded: 90 mmHg
